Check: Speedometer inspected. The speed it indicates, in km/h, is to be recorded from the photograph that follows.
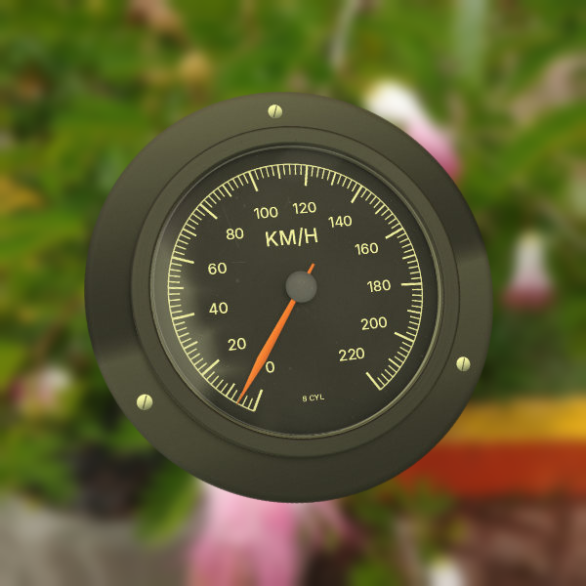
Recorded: 6 km/h
